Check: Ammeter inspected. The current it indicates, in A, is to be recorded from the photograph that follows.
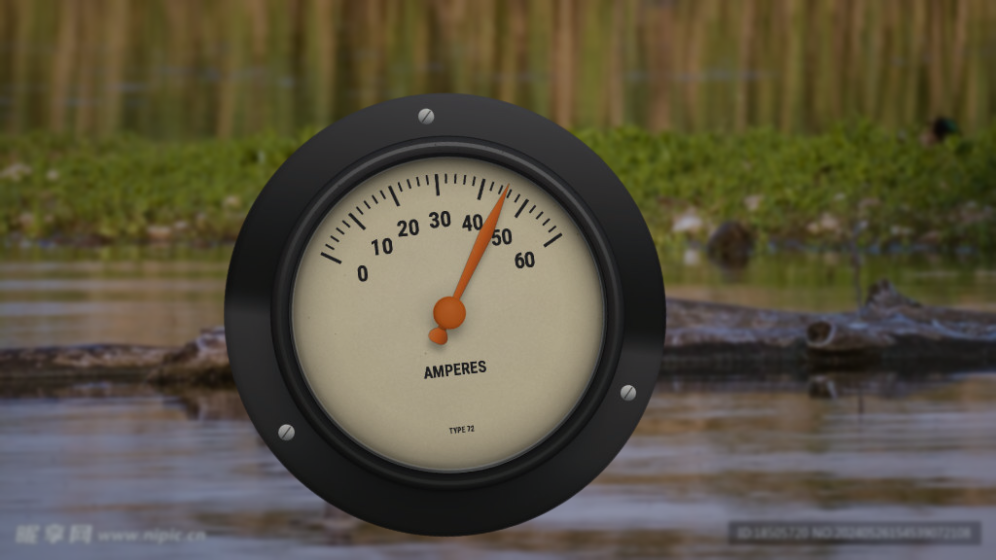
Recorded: 45 A
